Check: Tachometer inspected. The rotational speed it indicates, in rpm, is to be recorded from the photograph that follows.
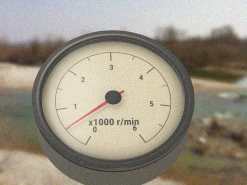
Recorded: 500 rpm
